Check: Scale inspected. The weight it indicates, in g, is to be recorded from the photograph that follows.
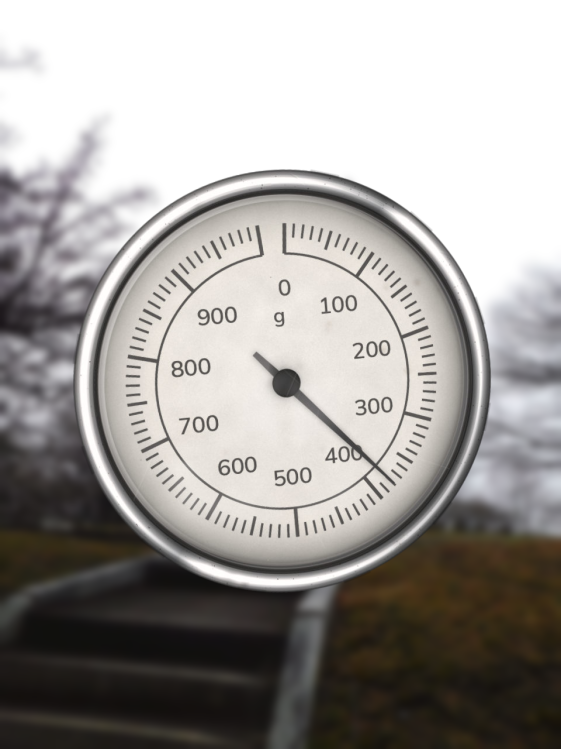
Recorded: 380 g
